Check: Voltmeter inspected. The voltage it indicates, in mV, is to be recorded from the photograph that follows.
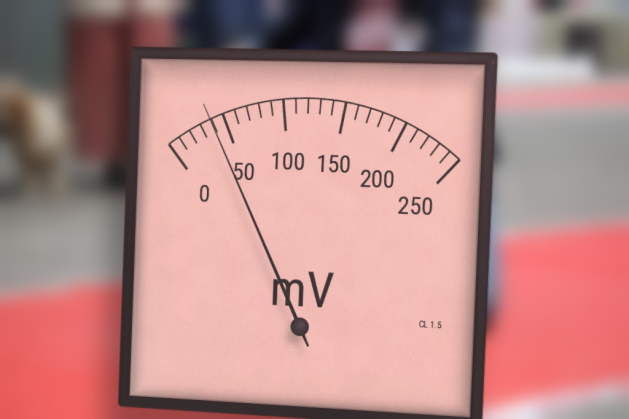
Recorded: 40 mV
